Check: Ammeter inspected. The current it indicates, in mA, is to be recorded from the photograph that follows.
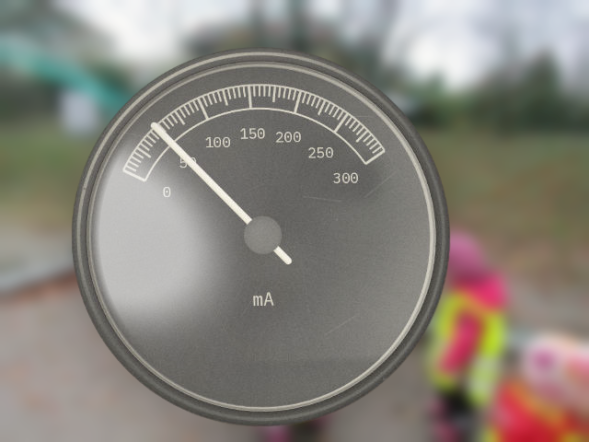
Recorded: 50 mA
